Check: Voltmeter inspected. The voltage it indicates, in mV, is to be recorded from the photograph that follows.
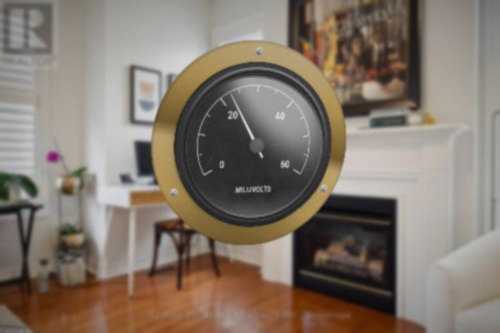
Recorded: 22.5 mV
